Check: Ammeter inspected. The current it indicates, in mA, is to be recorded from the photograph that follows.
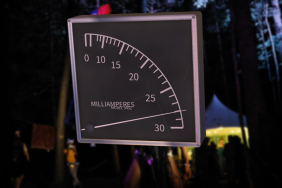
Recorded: 28 mA
